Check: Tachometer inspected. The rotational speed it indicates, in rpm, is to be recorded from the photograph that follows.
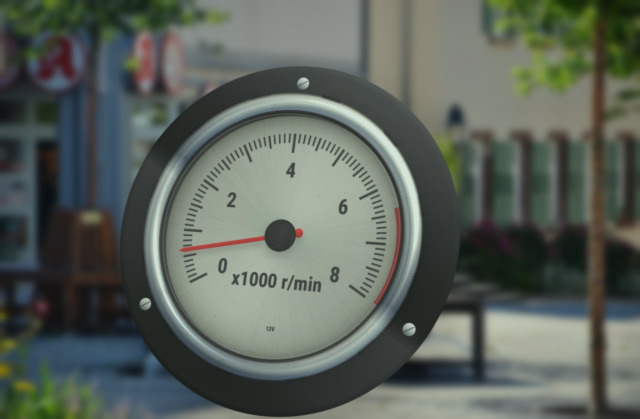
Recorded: 600 rpm
